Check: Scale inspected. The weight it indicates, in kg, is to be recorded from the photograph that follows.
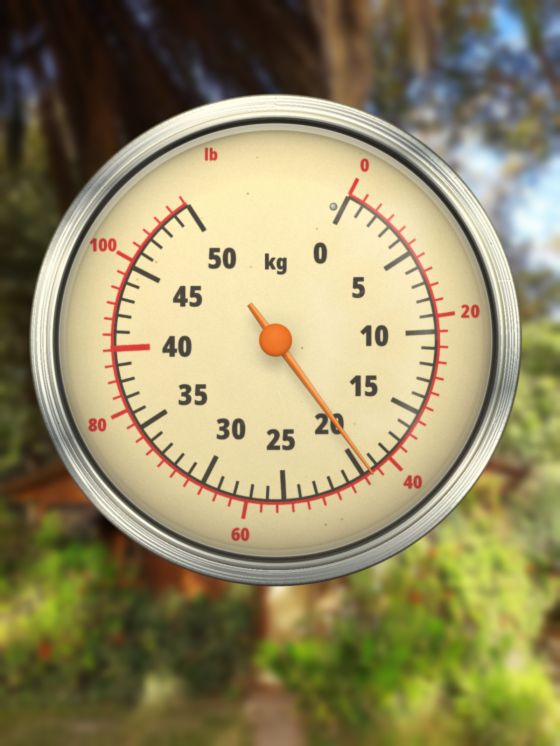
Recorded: 19.5 kg
